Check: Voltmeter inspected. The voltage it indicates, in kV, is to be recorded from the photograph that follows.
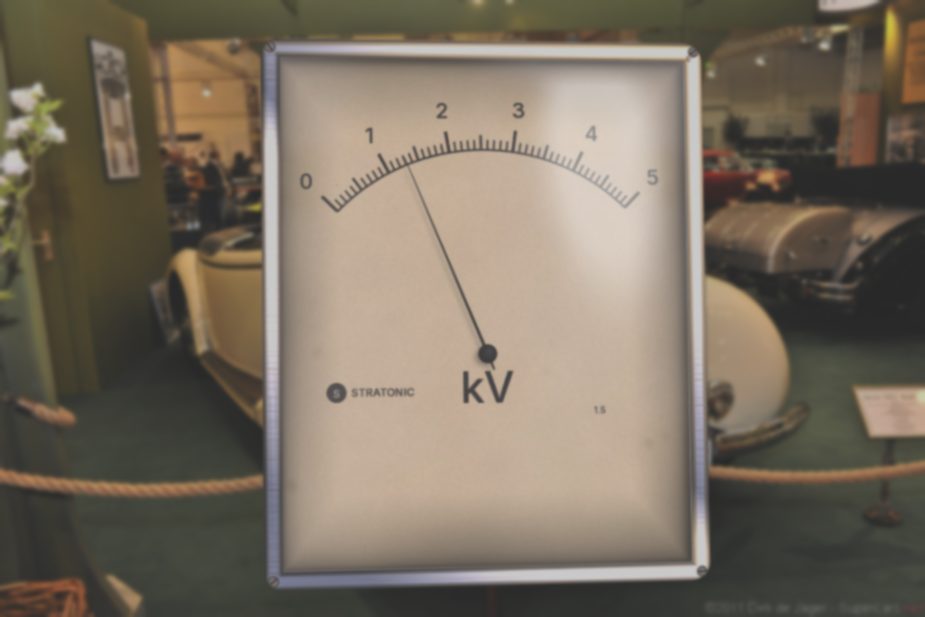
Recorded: 1.3 kV
